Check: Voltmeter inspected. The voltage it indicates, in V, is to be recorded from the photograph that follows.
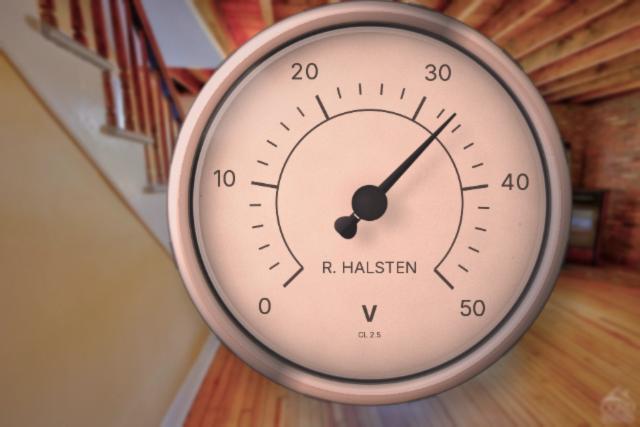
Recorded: 33 V
